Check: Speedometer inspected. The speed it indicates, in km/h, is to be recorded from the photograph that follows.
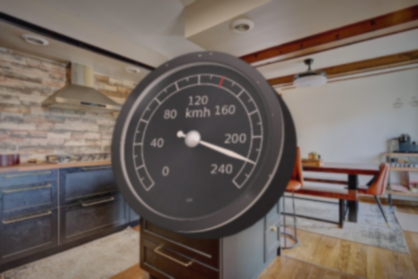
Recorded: 220 km/h
